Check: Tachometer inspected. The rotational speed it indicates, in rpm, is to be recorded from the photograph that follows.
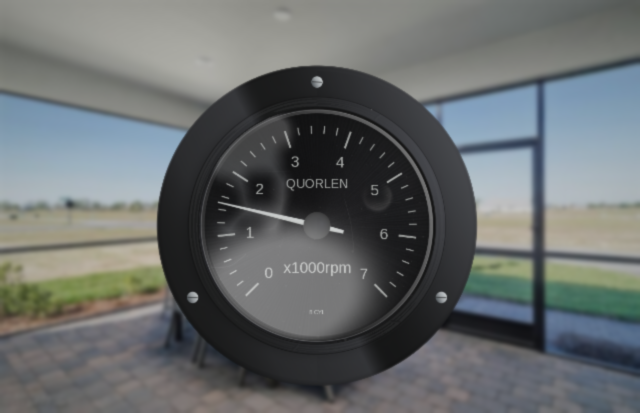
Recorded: 1500 rpm
